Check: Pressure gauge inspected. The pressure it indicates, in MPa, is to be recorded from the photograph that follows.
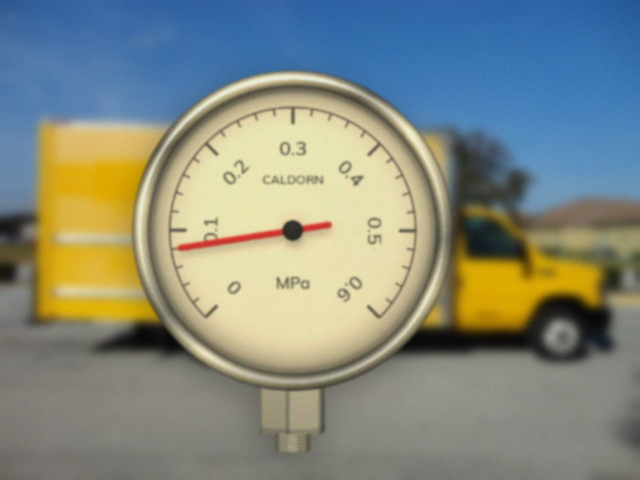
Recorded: 0.08 MPa
